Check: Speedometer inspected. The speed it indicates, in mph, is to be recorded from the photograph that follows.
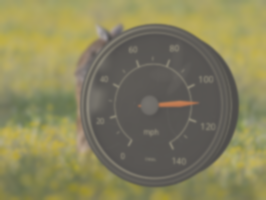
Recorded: 110 mph
